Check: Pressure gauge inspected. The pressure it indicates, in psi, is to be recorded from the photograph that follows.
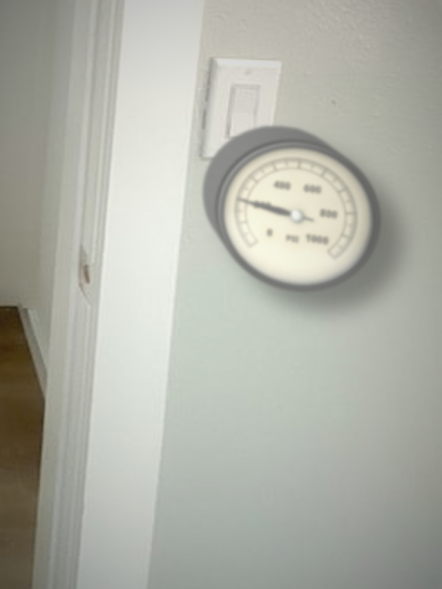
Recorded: 200 psi
